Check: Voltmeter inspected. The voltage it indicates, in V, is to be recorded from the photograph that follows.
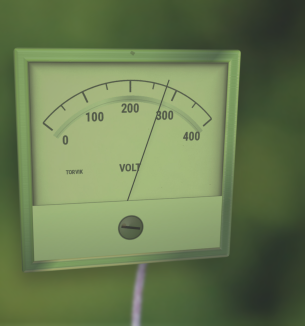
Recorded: 275 V
